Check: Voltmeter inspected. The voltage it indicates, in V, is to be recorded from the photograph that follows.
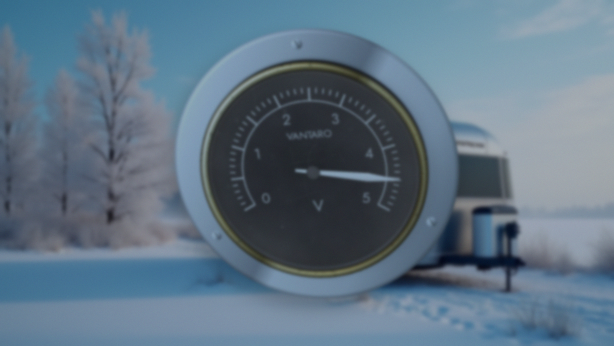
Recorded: 4.5 V
